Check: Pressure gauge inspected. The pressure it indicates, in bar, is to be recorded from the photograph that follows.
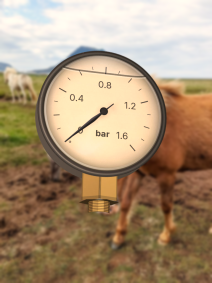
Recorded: 0 bar
